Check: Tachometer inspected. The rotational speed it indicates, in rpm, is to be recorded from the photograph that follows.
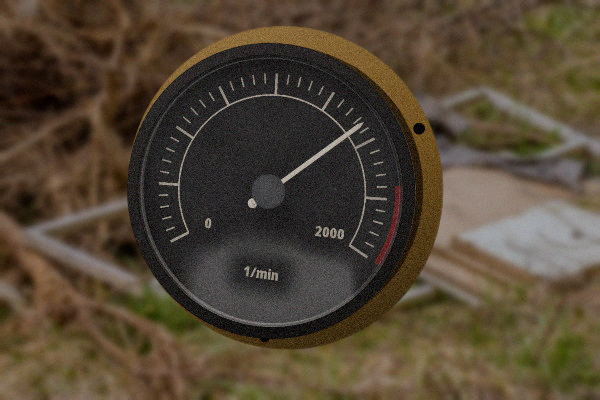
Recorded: 1425 rpm
